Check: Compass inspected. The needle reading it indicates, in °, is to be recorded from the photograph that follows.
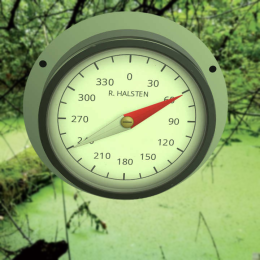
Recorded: 60 °
